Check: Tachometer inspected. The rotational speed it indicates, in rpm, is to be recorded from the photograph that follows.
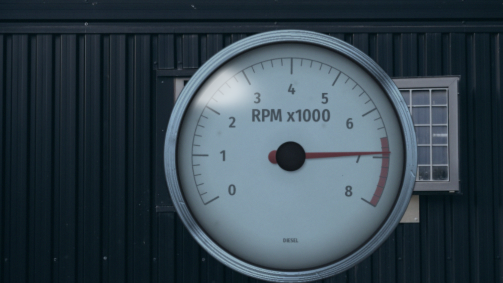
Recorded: 6900 rpm
